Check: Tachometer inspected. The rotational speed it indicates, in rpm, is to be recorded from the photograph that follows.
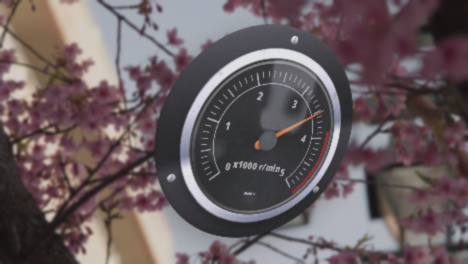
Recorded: 3500 rpm
